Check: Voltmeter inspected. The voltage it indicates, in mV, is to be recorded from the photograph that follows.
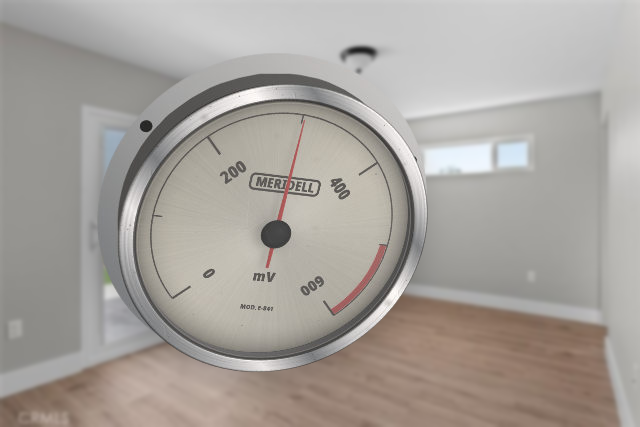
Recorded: 300 mV
